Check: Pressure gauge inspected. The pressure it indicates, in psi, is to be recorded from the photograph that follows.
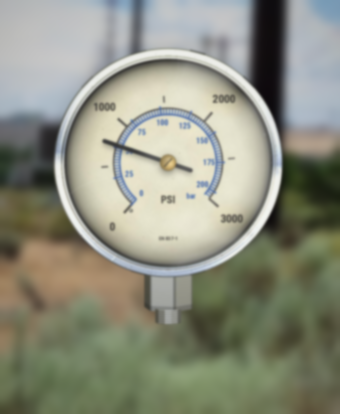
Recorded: 750 psi
